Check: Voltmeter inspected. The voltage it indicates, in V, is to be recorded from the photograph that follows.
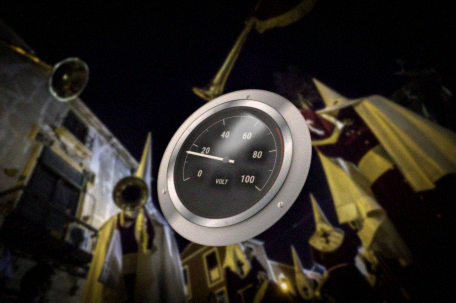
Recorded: 15 V
